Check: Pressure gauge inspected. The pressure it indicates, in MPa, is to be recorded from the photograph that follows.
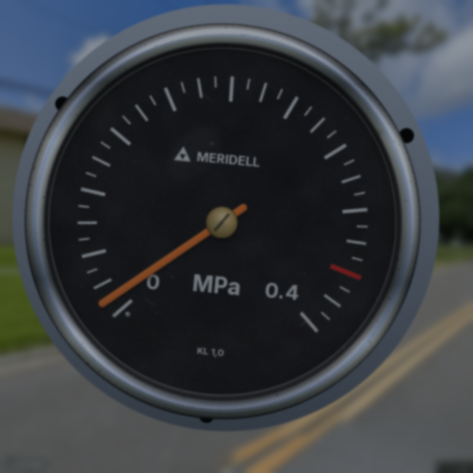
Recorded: 0.01 MPa
